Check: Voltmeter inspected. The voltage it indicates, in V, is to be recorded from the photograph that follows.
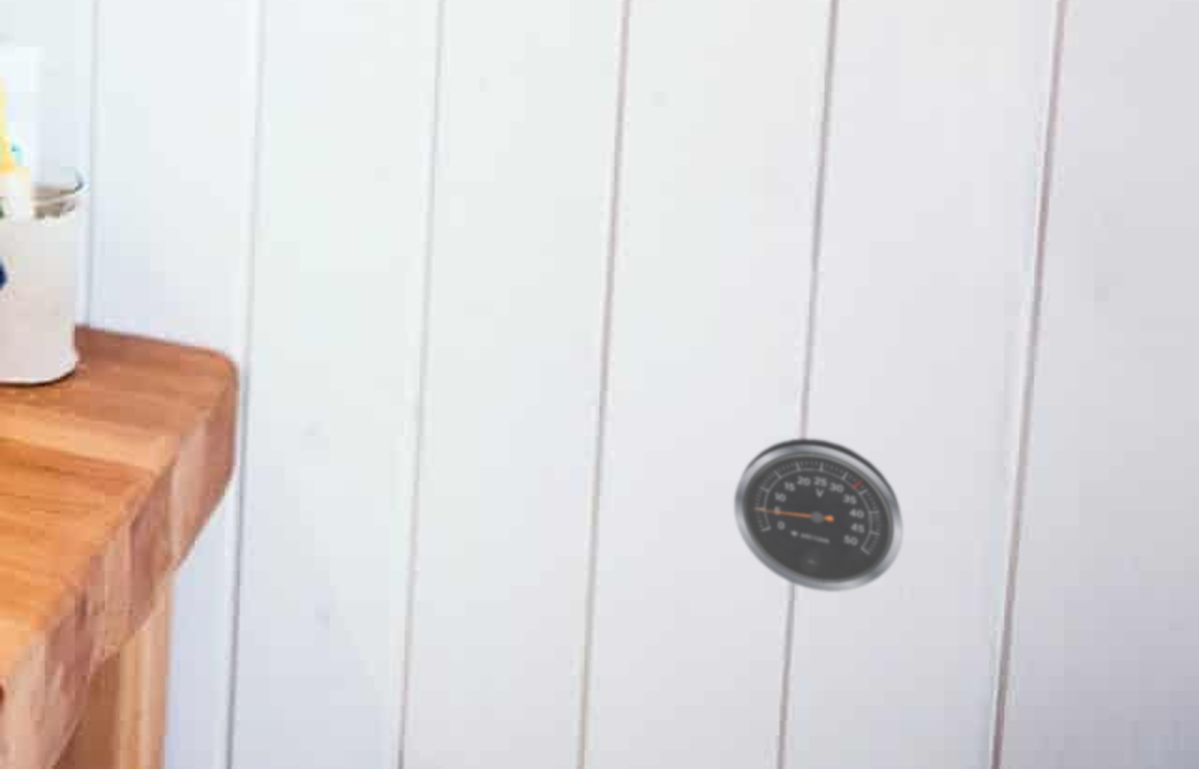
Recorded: 5 V
